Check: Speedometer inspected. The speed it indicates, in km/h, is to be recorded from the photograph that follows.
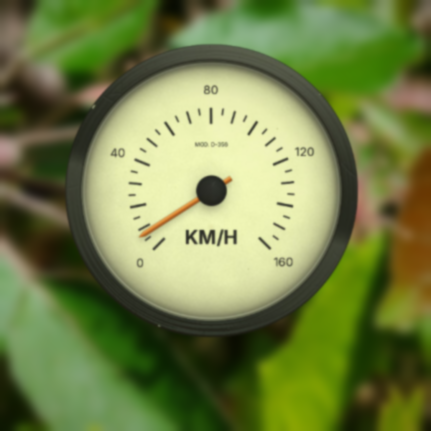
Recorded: 7.5 km/h
